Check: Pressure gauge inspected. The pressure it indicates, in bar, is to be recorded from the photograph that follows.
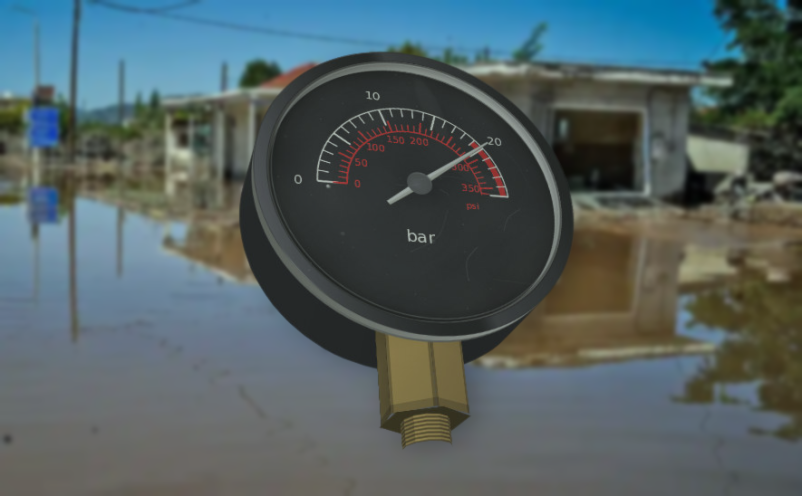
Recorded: 20 bar
